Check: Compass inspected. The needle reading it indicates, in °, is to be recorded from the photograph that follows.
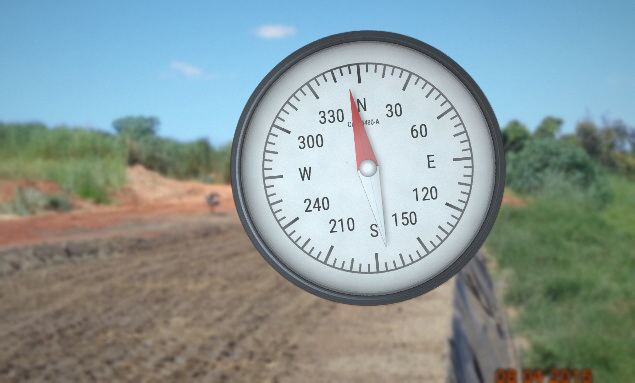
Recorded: 352.5 °
